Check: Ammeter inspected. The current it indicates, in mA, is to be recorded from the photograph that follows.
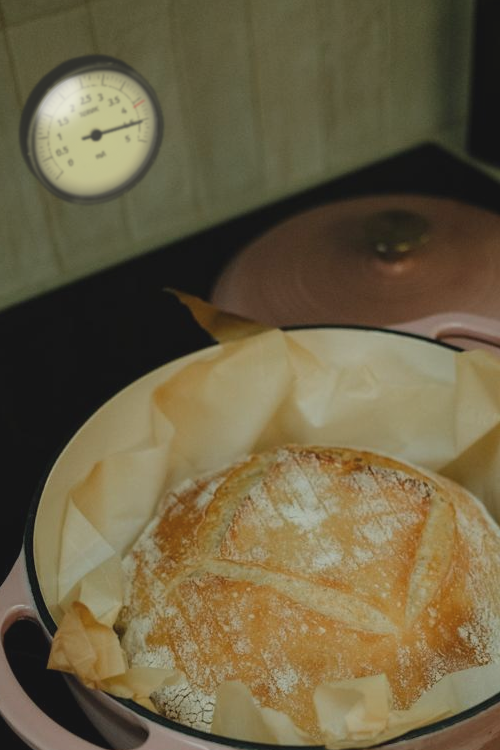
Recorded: 4.5 mA
